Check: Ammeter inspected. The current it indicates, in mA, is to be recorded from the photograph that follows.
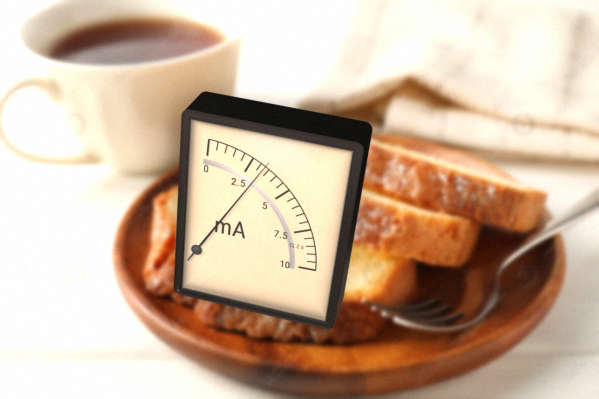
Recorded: 3.25 mA
